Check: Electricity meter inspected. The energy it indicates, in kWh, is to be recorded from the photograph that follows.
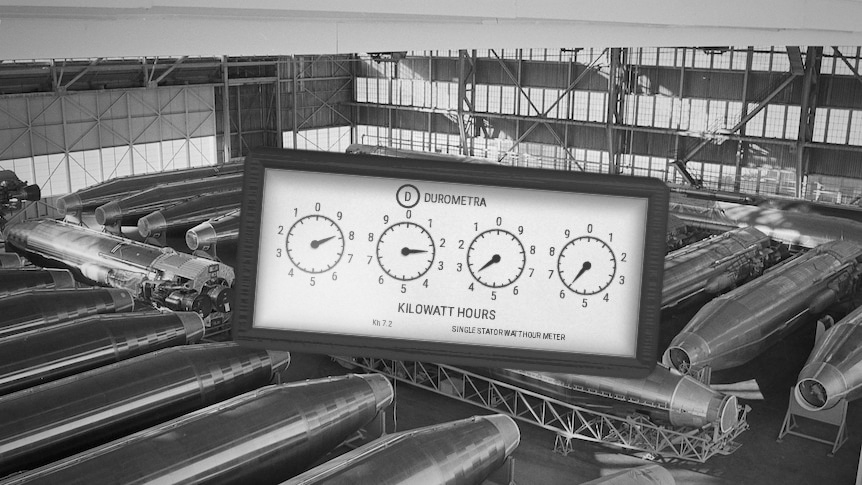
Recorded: 8236 kWh
